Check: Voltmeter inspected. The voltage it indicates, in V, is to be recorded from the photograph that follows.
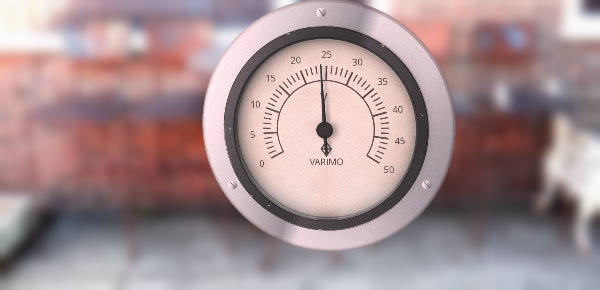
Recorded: 24 V
